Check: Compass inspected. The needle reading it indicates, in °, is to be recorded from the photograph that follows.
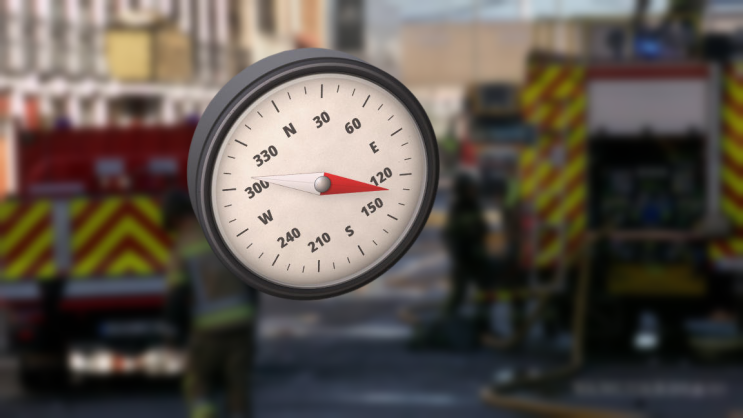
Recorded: 130 °
